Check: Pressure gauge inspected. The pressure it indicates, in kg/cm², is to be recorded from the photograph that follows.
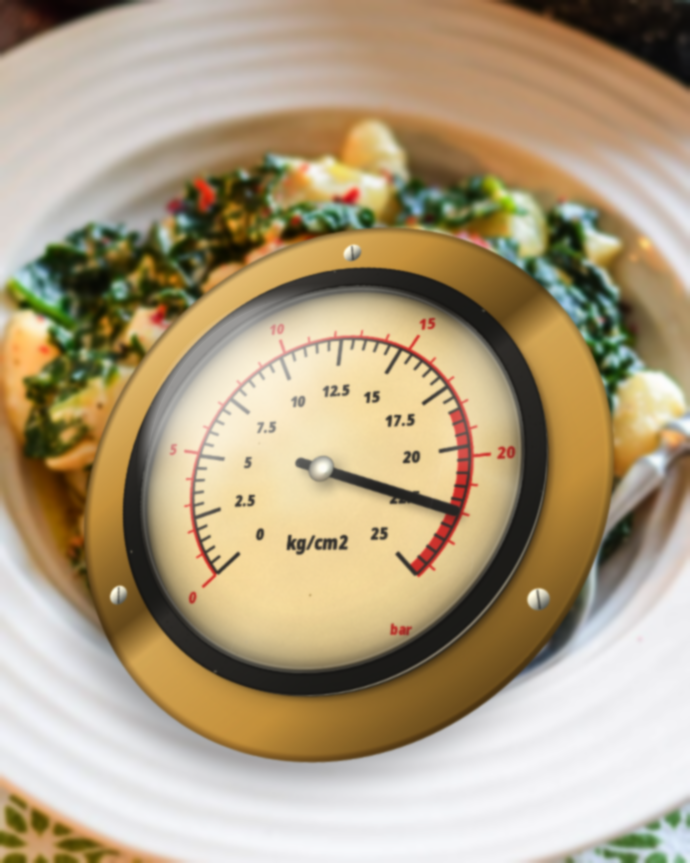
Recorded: 22.5 kg/cm²
